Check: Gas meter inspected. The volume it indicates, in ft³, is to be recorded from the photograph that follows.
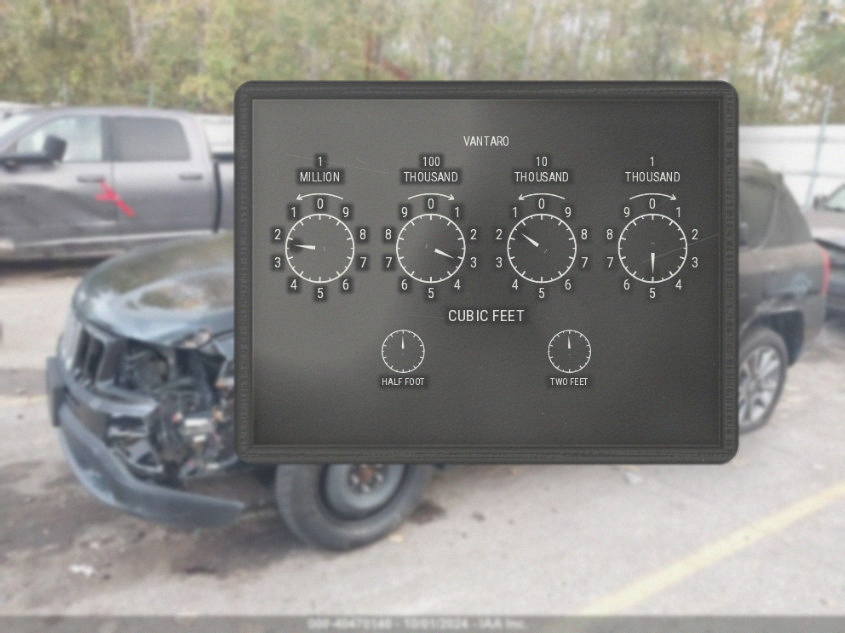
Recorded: 231500 ft³
